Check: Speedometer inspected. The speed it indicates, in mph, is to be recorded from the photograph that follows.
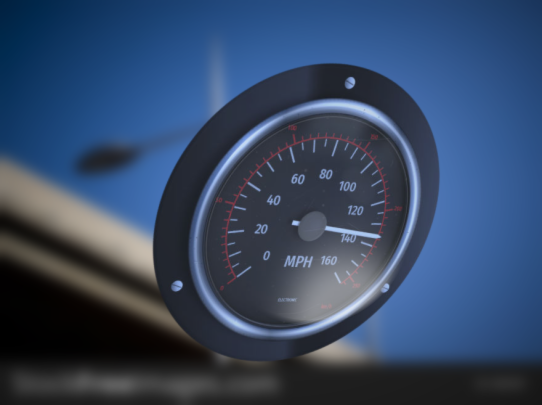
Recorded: 135 mph
